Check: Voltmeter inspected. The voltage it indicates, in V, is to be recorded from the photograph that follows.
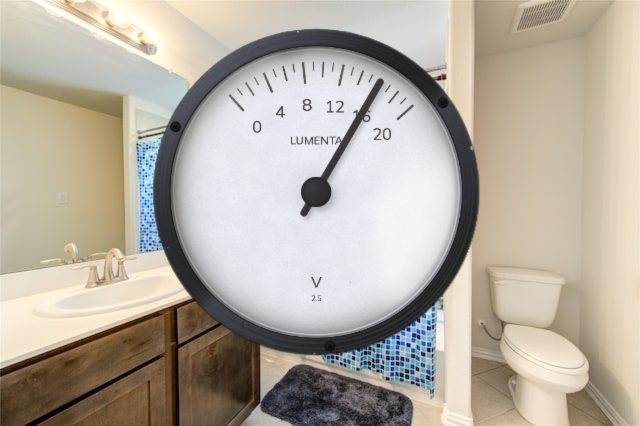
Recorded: 16 V
